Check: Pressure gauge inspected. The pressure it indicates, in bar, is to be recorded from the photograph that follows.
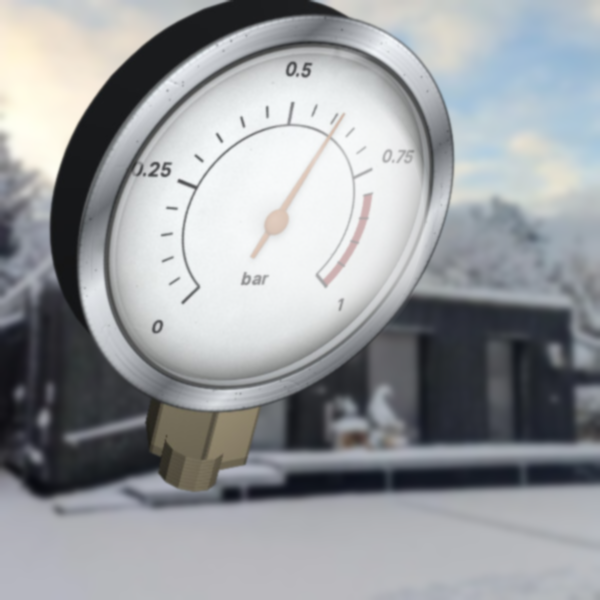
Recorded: 0.6 bar
